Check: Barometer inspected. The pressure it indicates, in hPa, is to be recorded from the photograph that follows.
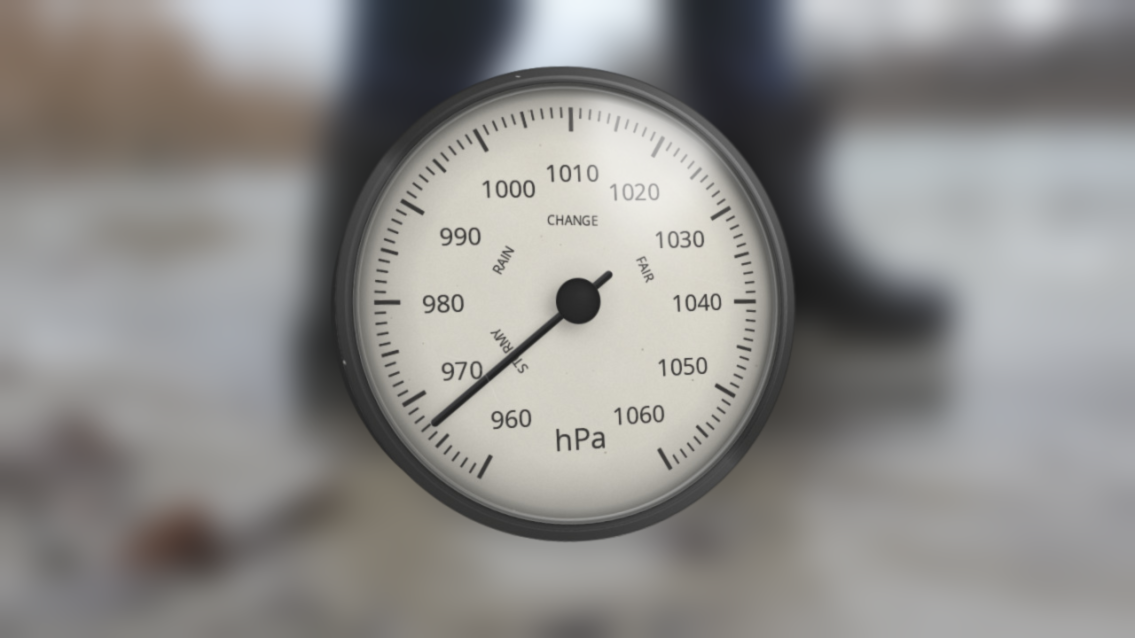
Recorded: 967 hPa
